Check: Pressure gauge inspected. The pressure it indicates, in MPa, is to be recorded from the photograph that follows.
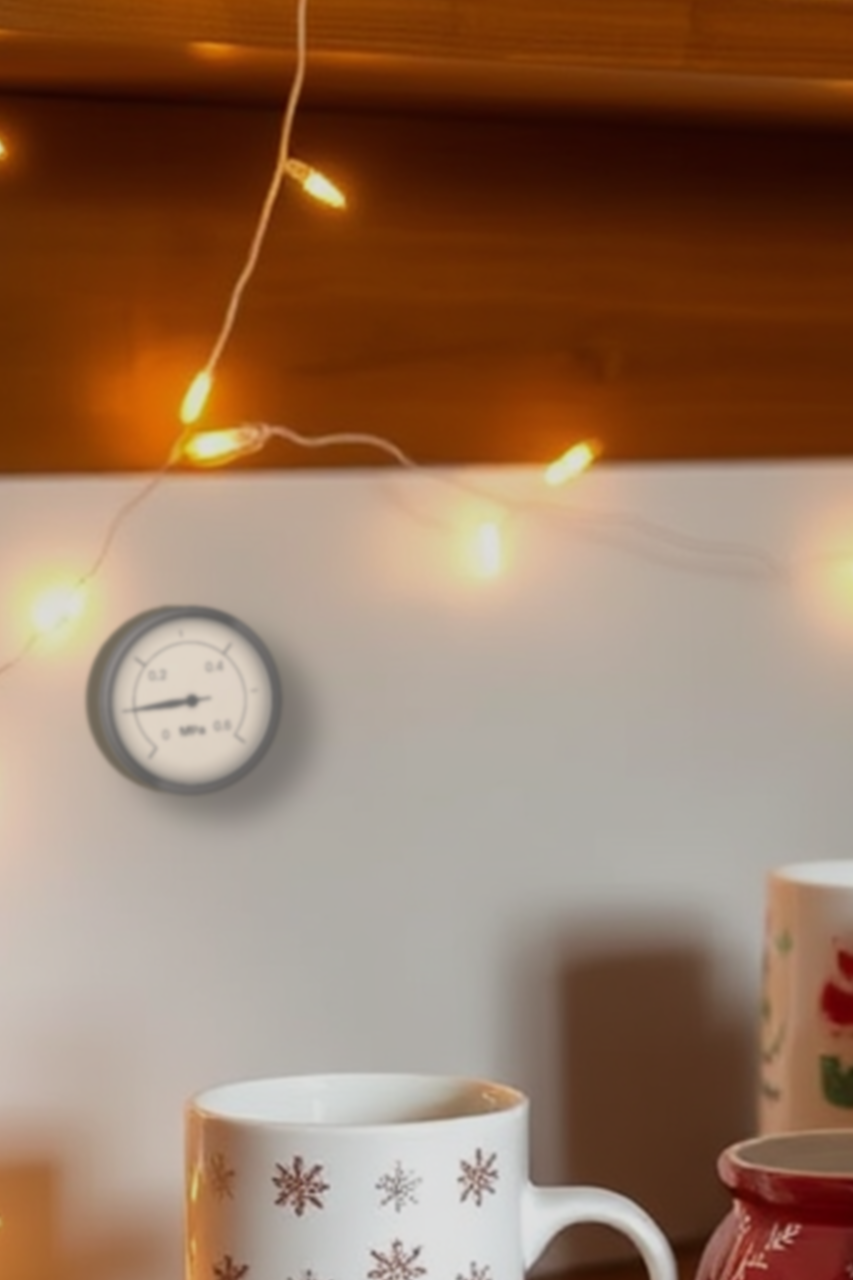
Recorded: 0.1 MPa
